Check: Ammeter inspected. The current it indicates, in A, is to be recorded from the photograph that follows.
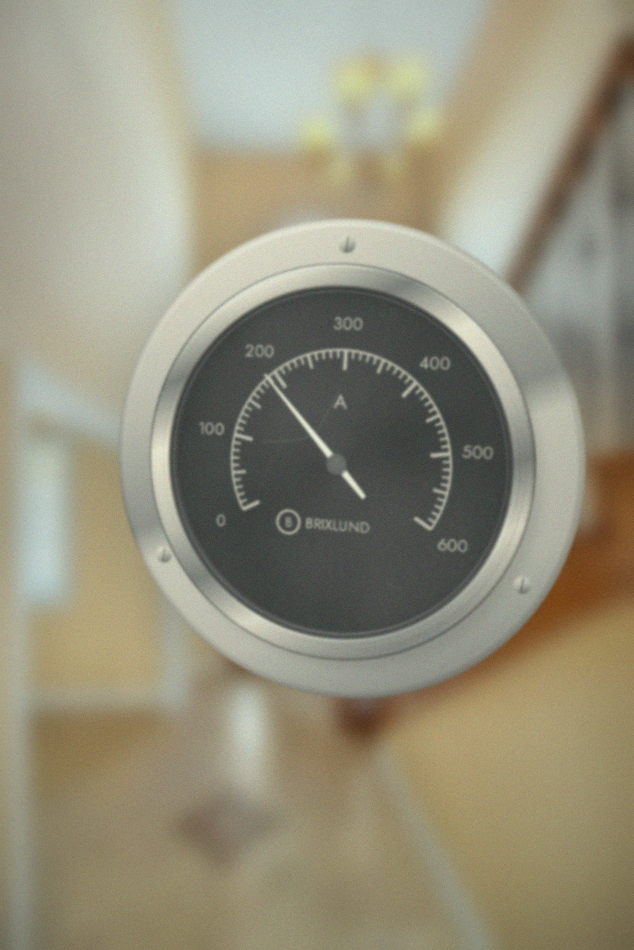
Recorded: 190 A
